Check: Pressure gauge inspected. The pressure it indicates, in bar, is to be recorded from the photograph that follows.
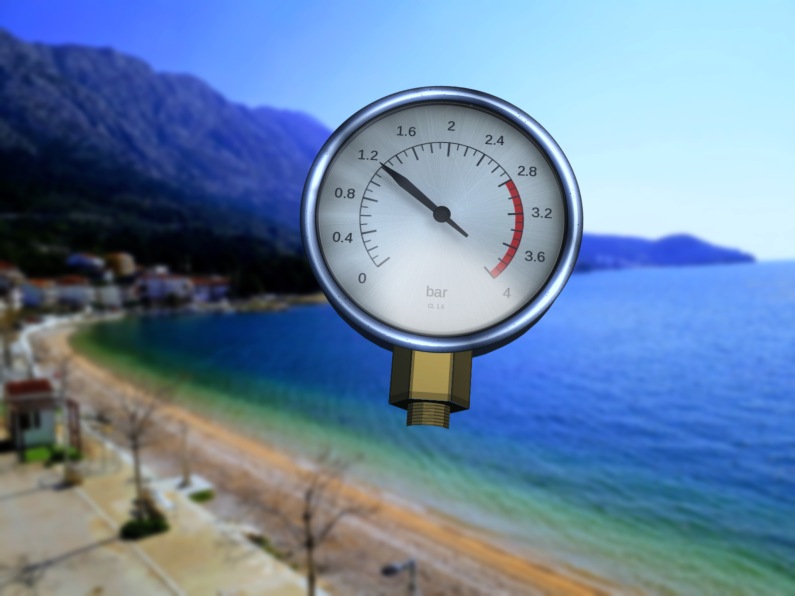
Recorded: 1.2 bar
